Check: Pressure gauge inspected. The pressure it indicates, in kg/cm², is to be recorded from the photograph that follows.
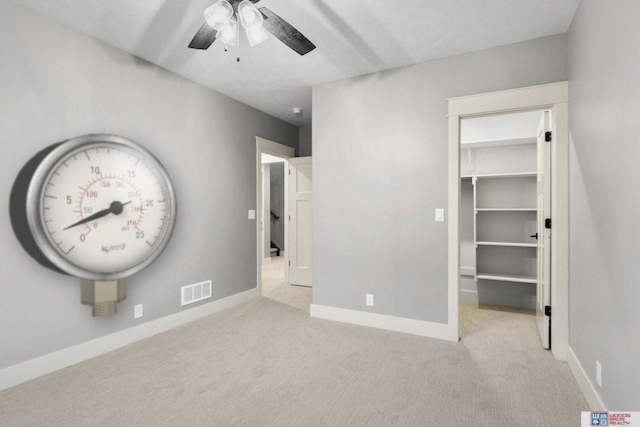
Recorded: 2 kg/cm²
